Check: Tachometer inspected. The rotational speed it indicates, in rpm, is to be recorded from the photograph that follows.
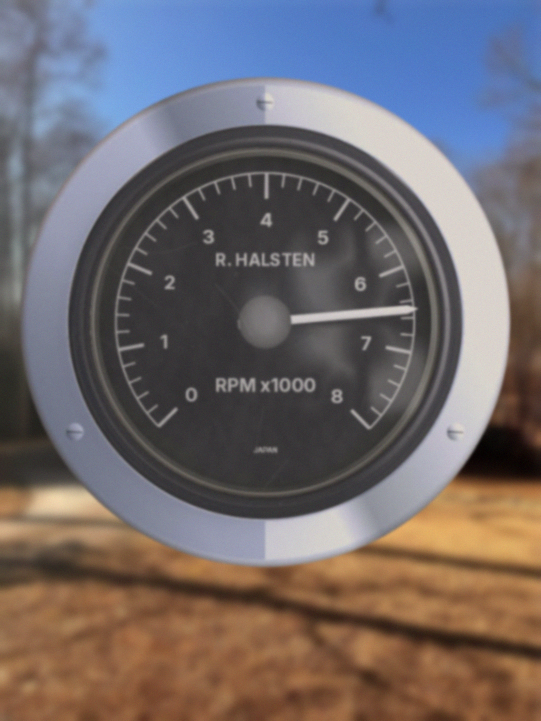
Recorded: 6500 rpm
